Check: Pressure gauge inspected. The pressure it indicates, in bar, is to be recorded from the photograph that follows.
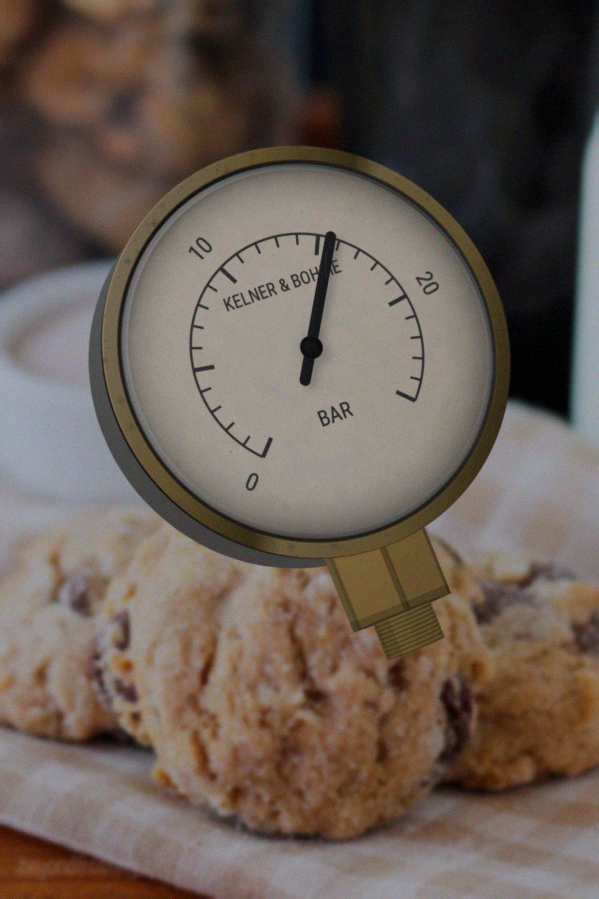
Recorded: 15.5 bar
